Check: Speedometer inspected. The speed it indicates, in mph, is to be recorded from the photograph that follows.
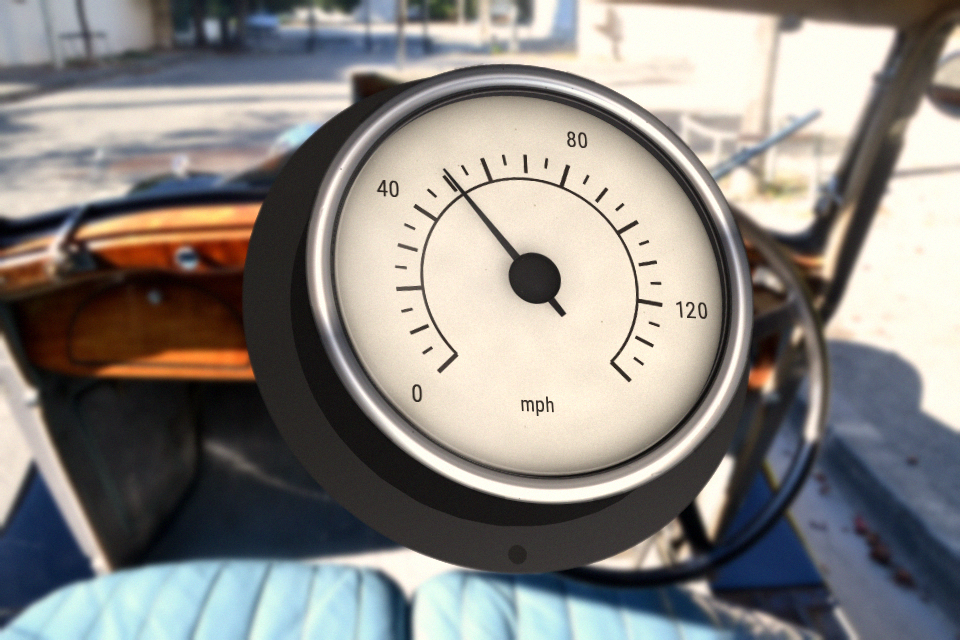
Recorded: 50 mph
